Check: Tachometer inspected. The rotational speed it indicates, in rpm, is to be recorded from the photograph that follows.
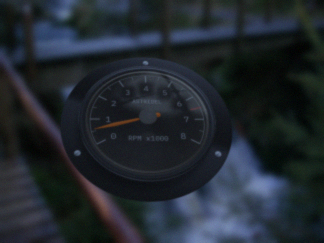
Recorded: 500 rpm
